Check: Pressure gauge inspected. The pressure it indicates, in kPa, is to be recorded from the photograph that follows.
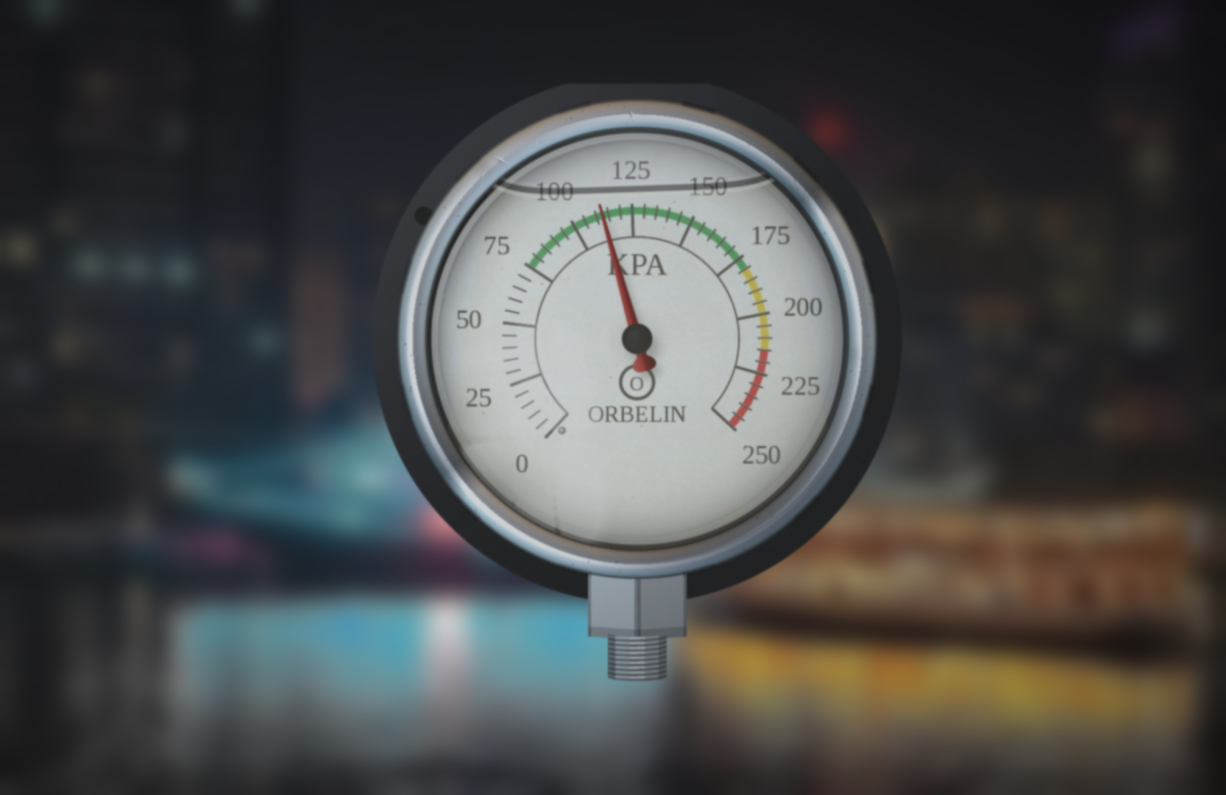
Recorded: 112.5 kPa
